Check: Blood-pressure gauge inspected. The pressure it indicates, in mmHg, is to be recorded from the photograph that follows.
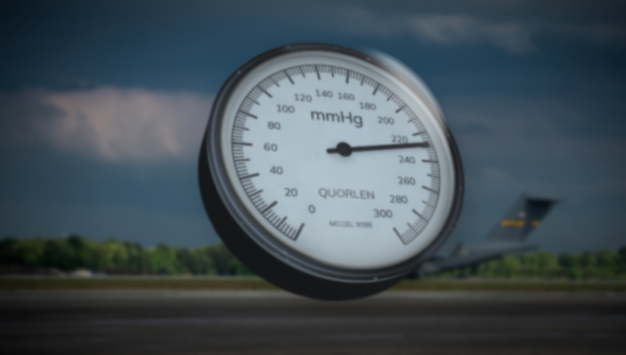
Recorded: 230 mmHg
